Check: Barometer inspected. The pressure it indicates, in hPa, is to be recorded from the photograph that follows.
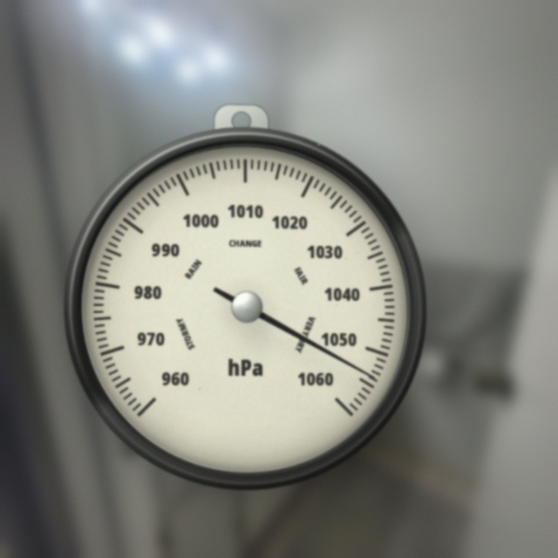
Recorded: 1054 hPa
